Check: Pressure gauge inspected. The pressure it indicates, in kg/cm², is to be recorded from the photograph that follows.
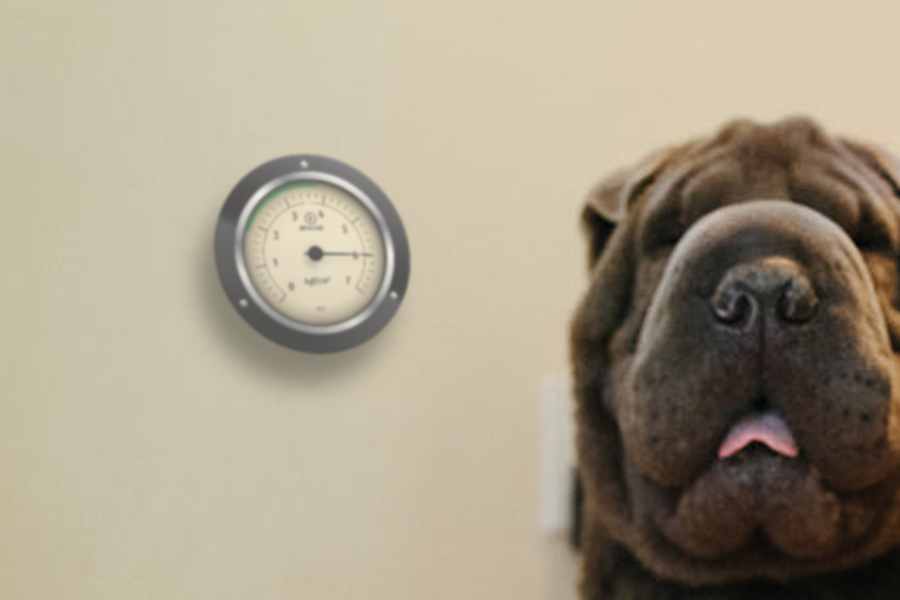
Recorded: 6 kg/cm²
